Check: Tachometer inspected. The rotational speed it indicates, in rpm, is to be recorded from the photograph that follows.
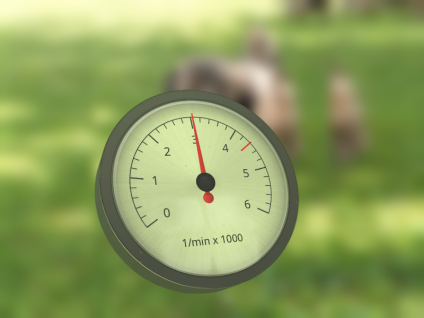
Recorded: 3000 rpm
